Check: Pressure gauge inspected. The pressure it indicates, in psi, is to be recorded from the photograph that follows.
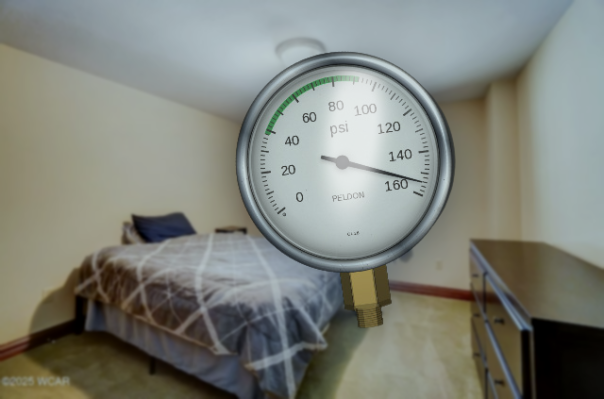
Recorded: 154 psi
